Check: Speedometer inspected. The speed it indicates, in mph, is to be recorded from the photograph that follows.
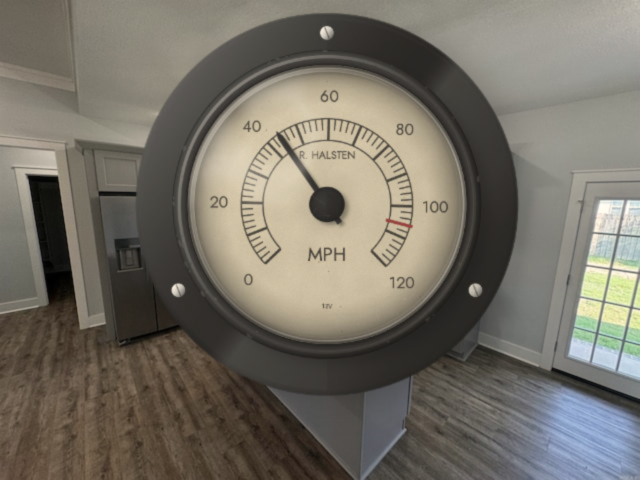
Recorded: 44 mph
